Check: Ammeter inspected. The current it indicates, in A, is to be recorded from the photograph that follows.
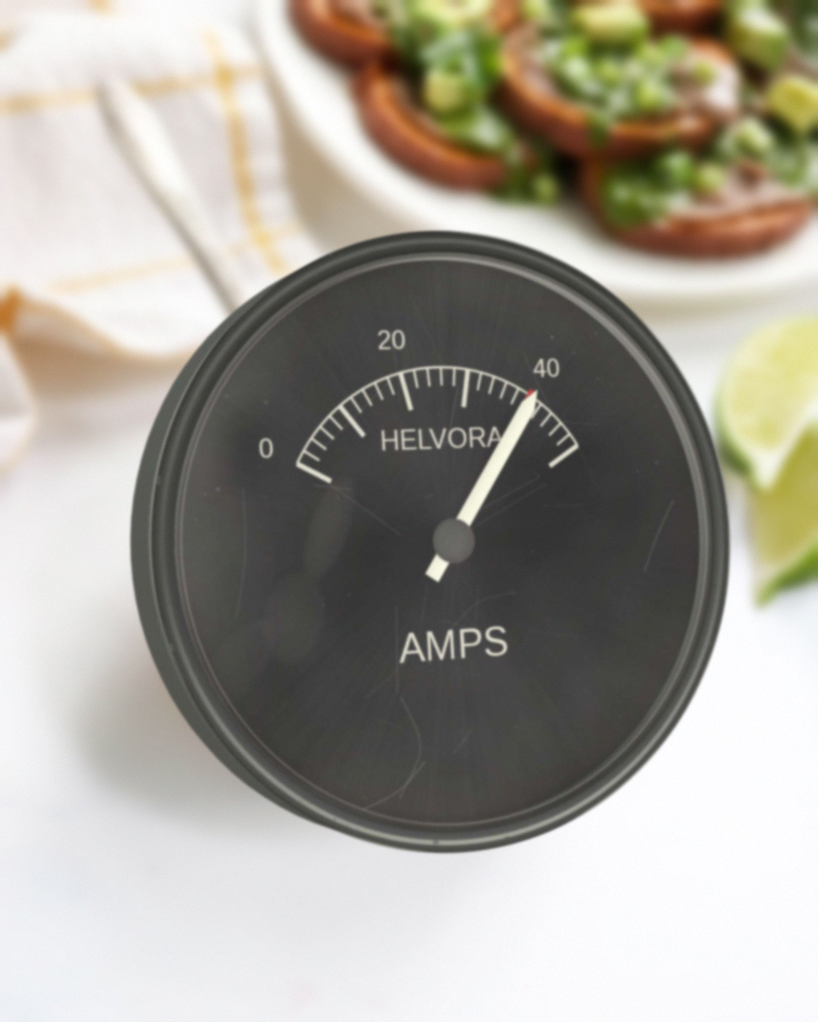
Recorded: 40 A
